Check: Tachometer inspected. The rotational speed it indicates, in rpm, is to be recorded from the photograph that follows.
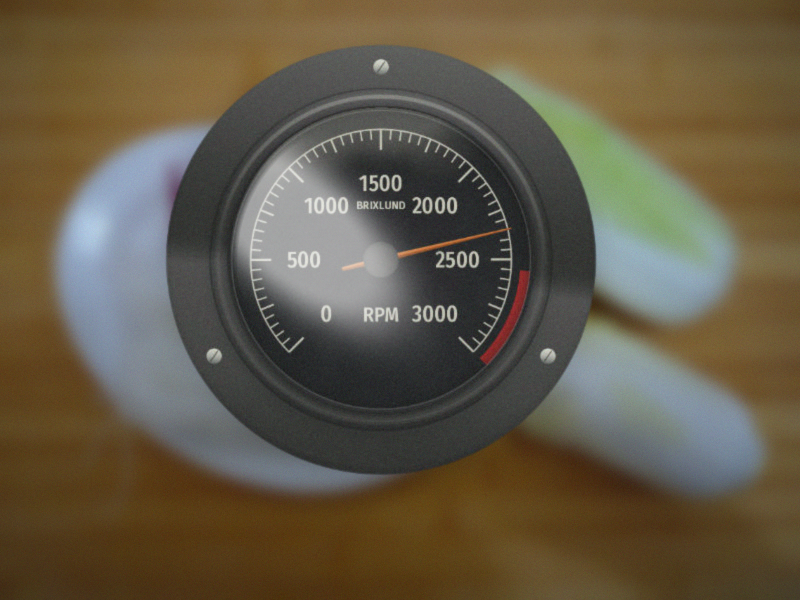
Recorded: 2350 rpm
